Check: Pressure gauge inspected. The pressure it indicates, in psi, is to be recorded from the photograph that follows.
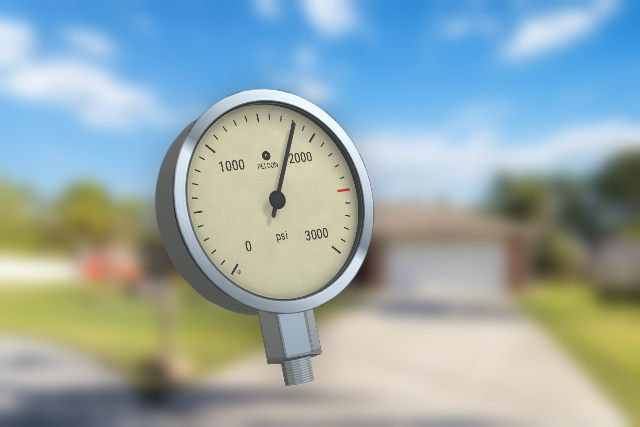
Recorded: 1800 psi
